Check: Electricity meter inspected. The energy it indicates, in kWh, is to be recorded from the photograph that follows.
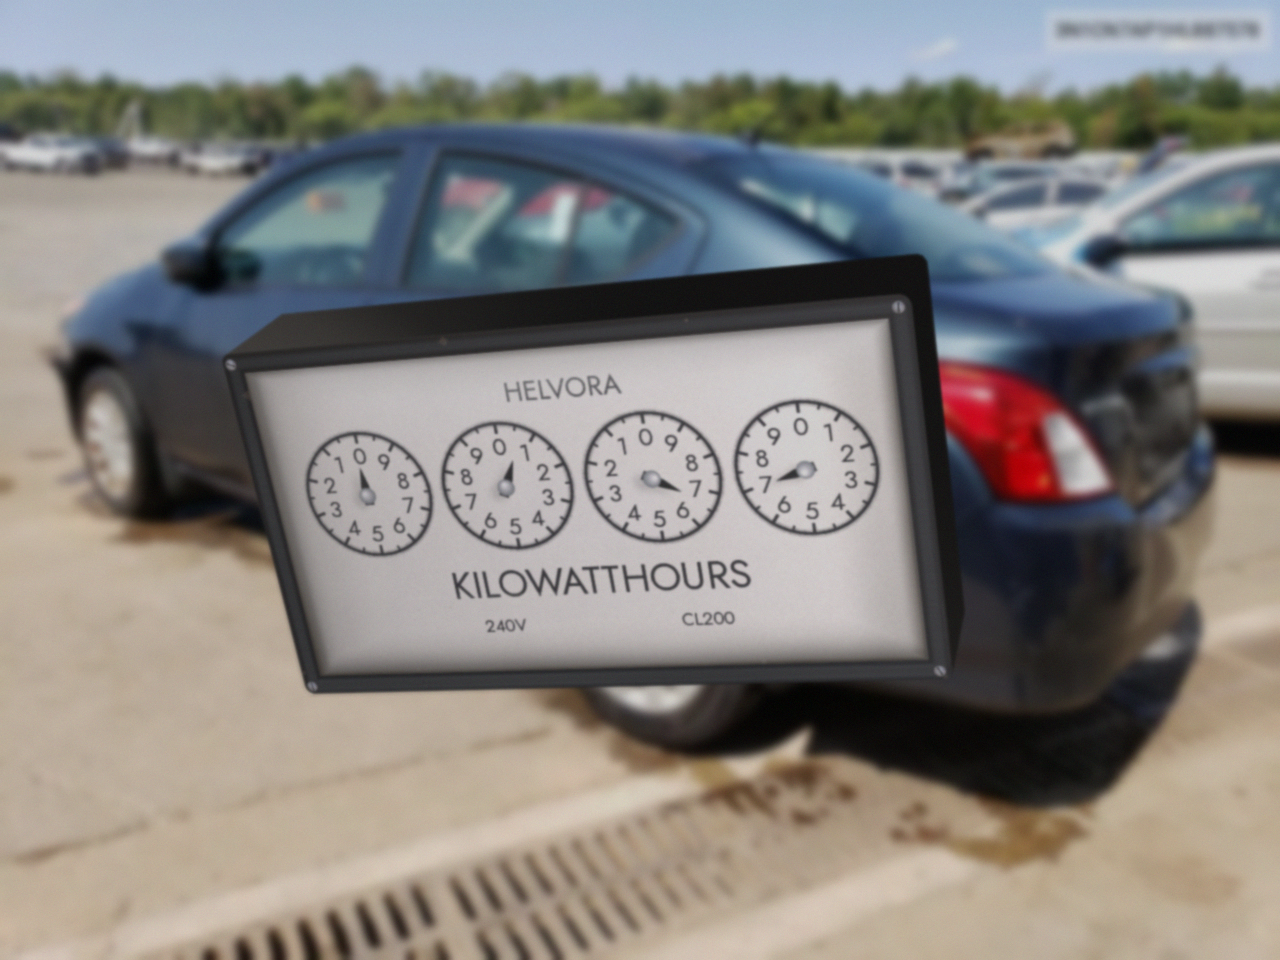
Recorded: 67 kWh
